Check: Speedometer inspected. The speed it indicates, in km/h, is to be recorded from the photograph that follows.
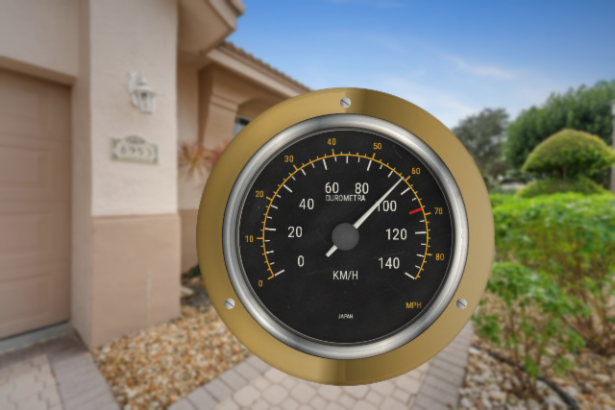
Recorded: 95 km/h
